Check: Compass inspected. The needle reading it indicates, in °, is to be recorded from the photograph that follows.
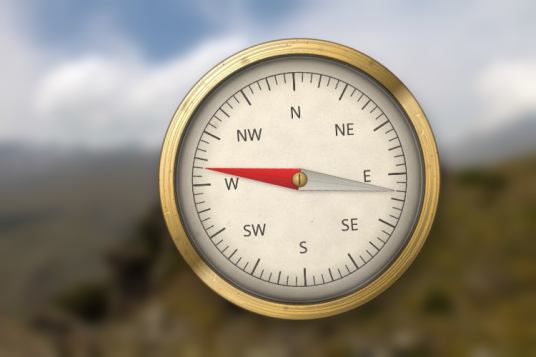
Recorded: 280 °
